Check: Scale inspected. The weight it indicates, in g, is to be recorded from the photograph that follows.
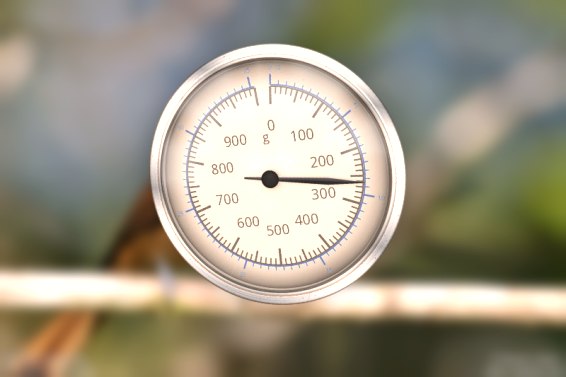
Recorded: 260 g
